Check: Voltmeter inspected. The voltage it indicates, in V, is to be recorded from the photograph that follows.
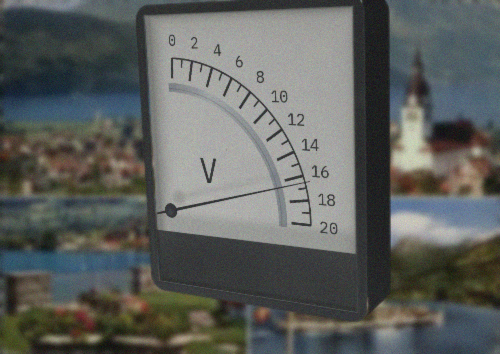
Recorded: 16.5 V
